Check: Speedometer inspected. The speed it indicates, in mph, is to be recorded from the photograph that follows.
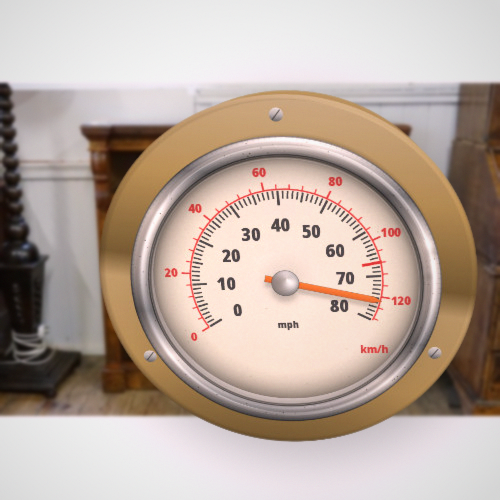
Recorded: 75 mph
